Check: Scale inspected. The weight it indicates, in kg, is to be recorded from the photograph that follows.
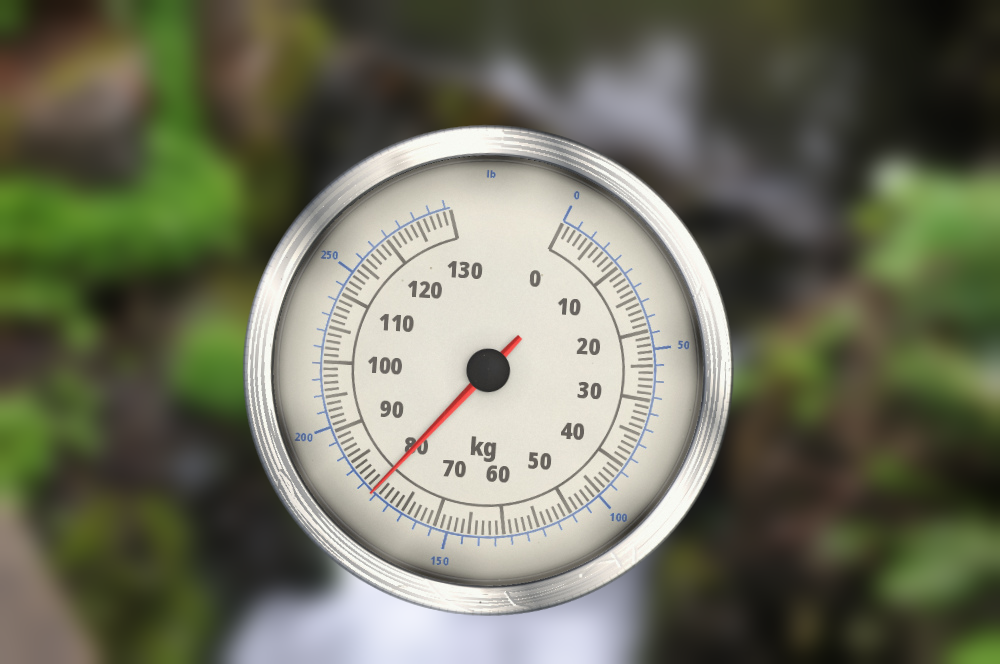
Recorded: 80 kg
